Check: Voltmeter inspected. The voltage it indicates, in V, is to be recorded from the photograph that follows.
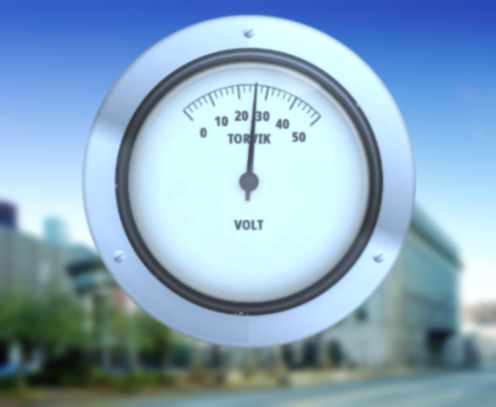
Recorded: 26 V
